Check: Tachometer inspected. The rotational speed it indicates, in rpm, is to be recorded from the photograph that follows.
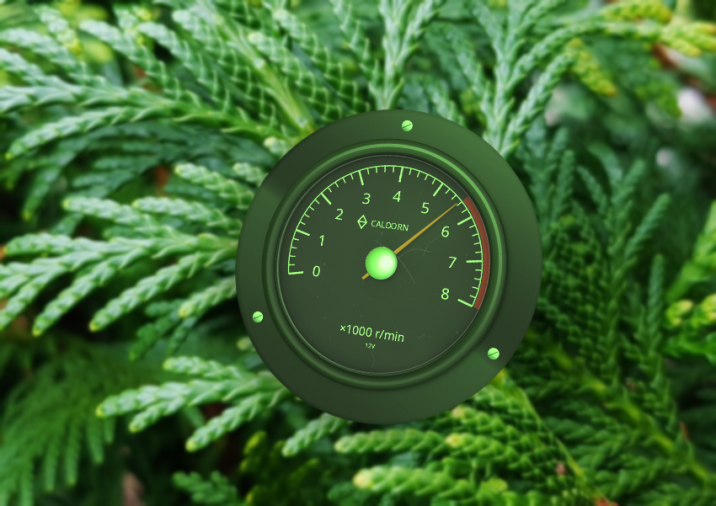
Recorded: 5600 rpm
